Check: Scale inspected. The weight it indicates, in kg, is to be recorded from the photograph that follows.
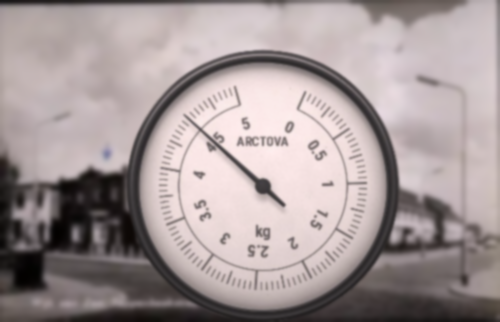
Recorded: 4.5 kg
